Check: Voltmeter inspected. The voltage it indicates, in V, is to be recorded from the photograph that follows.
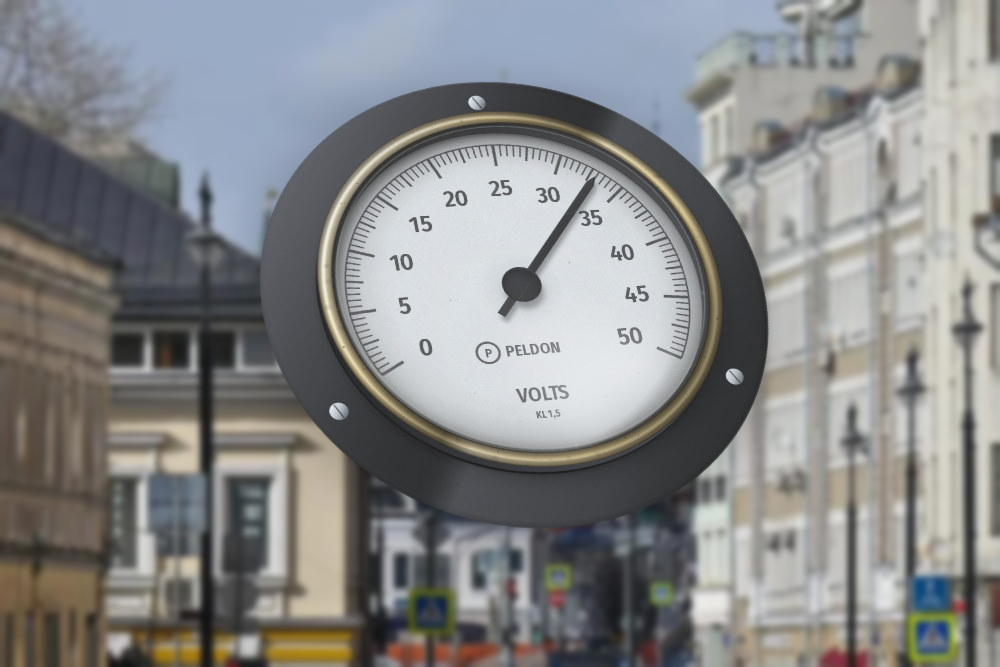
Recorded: 33 V
